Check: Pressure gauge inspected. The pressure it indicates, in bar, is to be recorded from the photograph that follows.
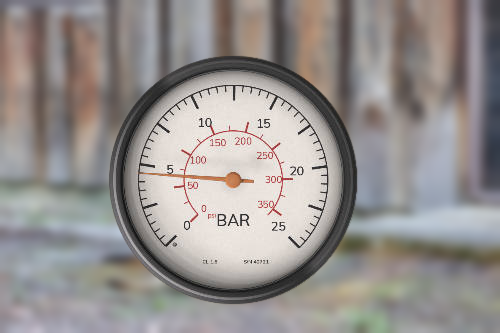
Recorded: 4.5 bar
